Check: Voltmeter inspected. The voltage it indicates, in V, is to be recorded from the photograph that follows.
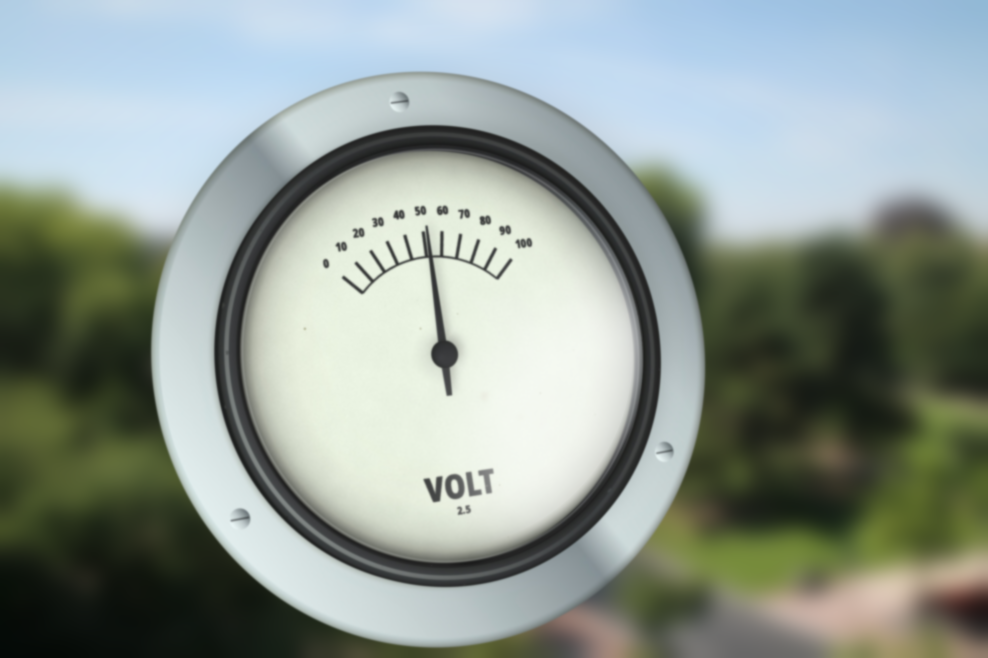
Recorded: 50 V
